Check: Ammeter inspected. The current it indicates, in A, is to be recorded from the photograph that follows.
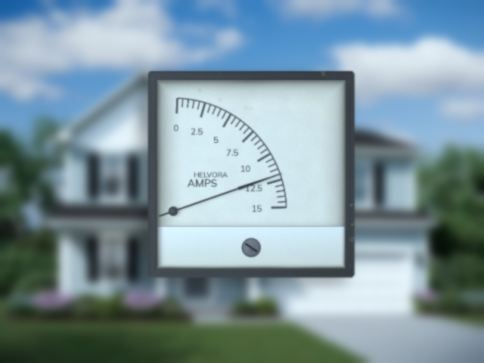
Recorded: 12 A
